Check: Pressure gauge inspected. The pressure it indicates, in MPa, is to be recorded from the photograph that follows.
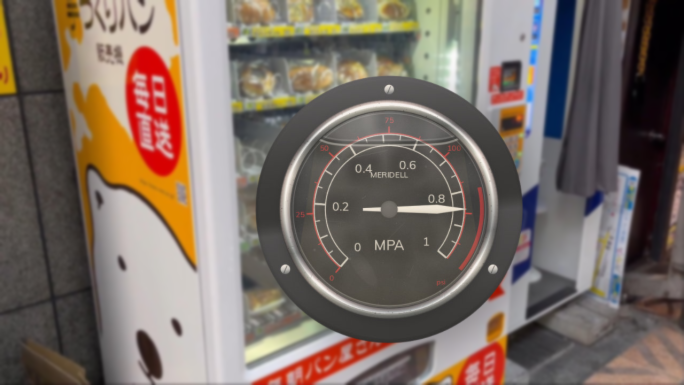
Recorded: 0.85 MPa
